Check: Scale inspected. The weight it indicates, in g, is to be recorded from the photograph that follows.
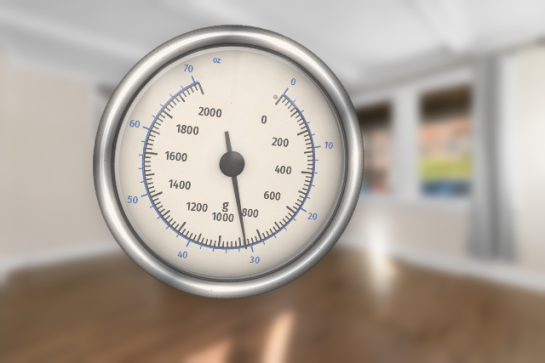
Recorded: 880 g
